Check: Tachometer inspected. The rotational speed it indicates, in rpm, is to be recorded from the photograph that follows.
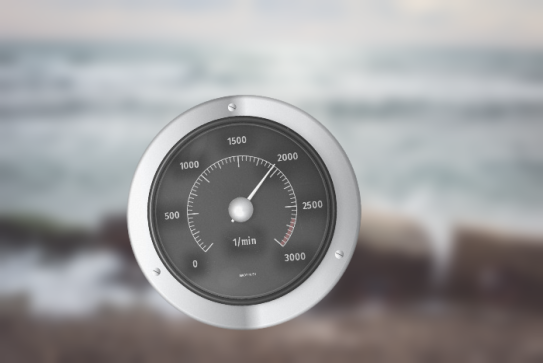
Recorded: 1950 rpm
